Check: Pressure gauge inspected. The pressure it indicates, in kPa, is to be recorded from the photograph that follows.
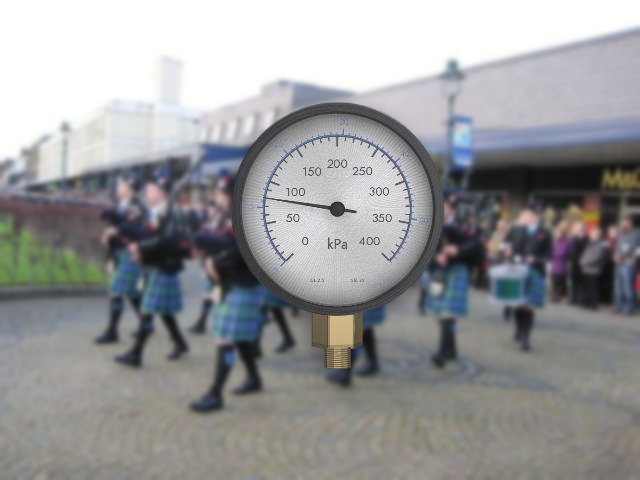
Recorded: 80 kPa
